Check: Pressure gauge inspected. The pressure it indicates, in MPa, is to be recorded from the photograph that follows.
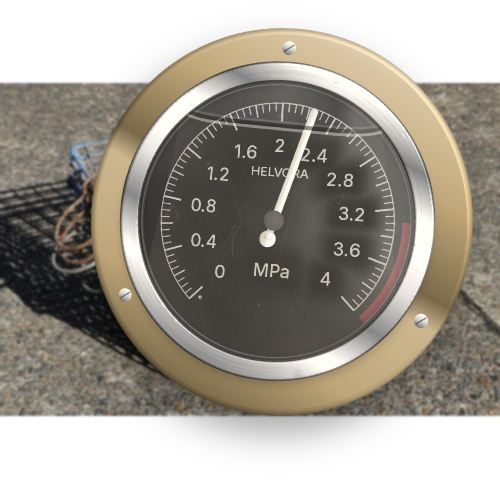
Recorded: 2.25 MPa
